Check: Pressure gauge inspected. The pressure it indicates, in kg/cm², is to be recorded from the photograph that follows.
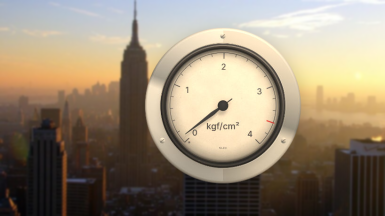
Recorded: 0.1 kg/cm²
